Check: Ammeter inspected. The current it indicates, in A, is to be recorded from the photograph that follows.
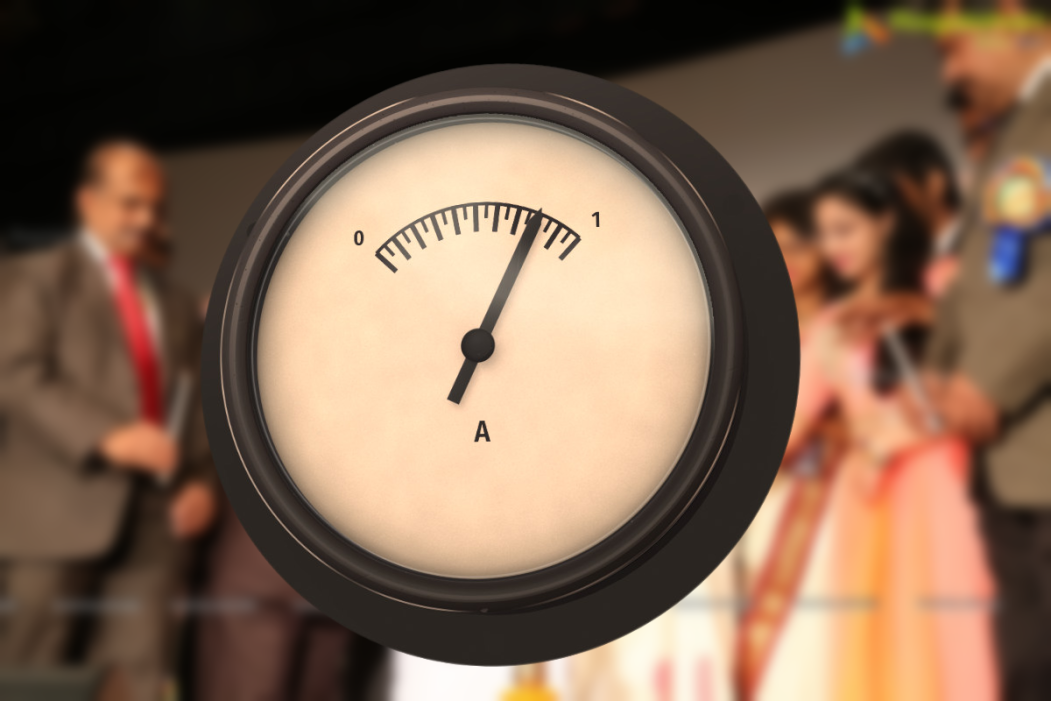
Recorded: 0.8 A
